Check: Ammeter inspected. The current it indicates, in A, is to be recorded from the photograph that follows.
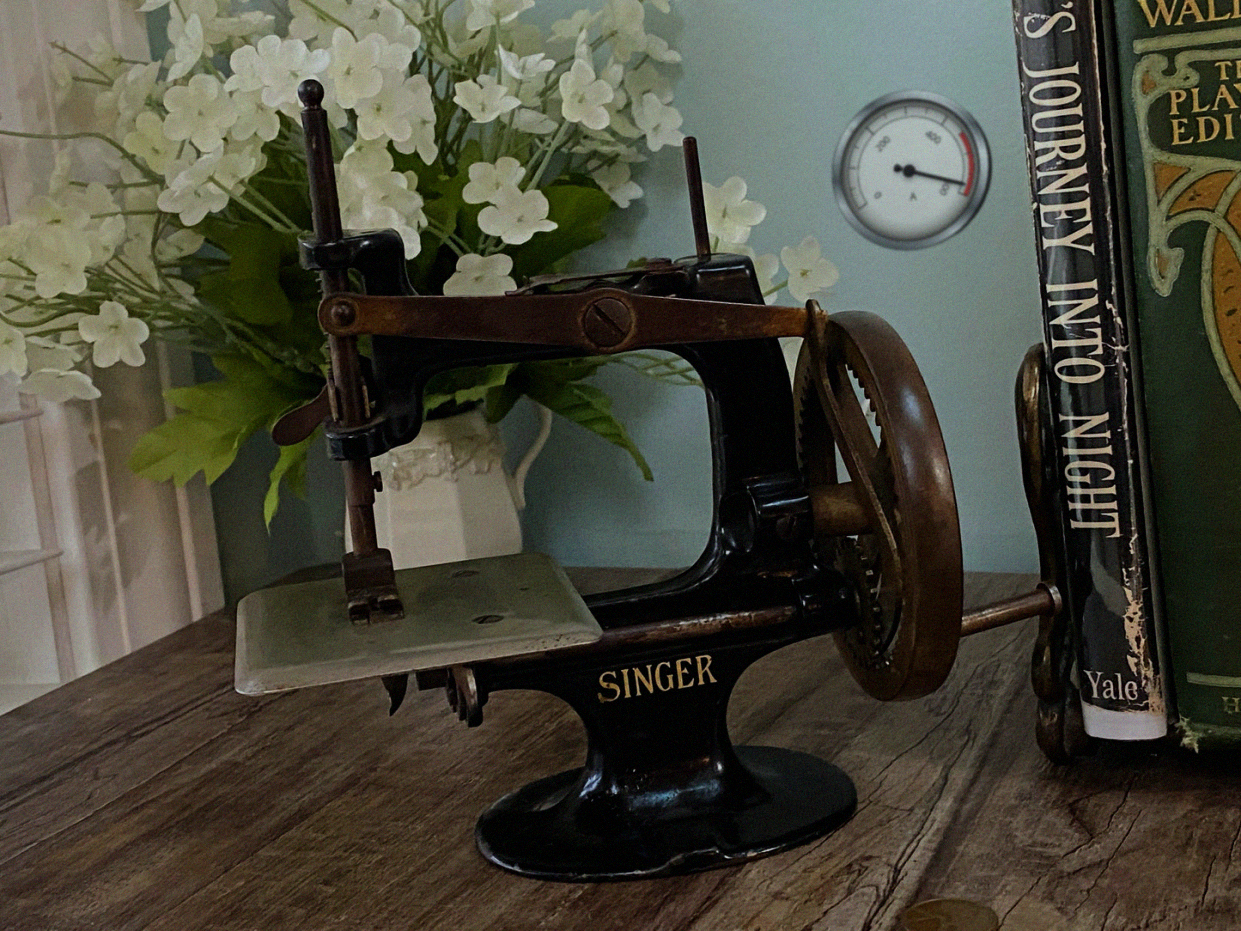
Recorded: 575 A
